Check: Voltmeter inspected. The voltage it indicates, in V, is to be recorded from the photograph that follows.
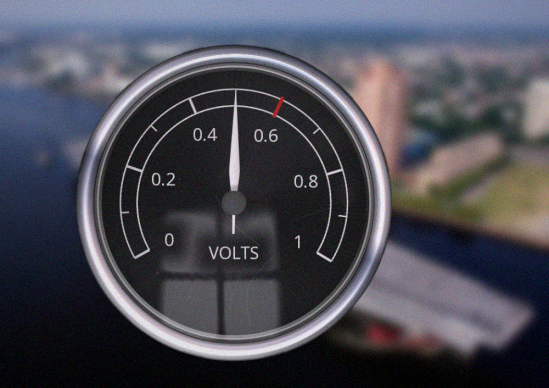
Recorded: 0.5 V
